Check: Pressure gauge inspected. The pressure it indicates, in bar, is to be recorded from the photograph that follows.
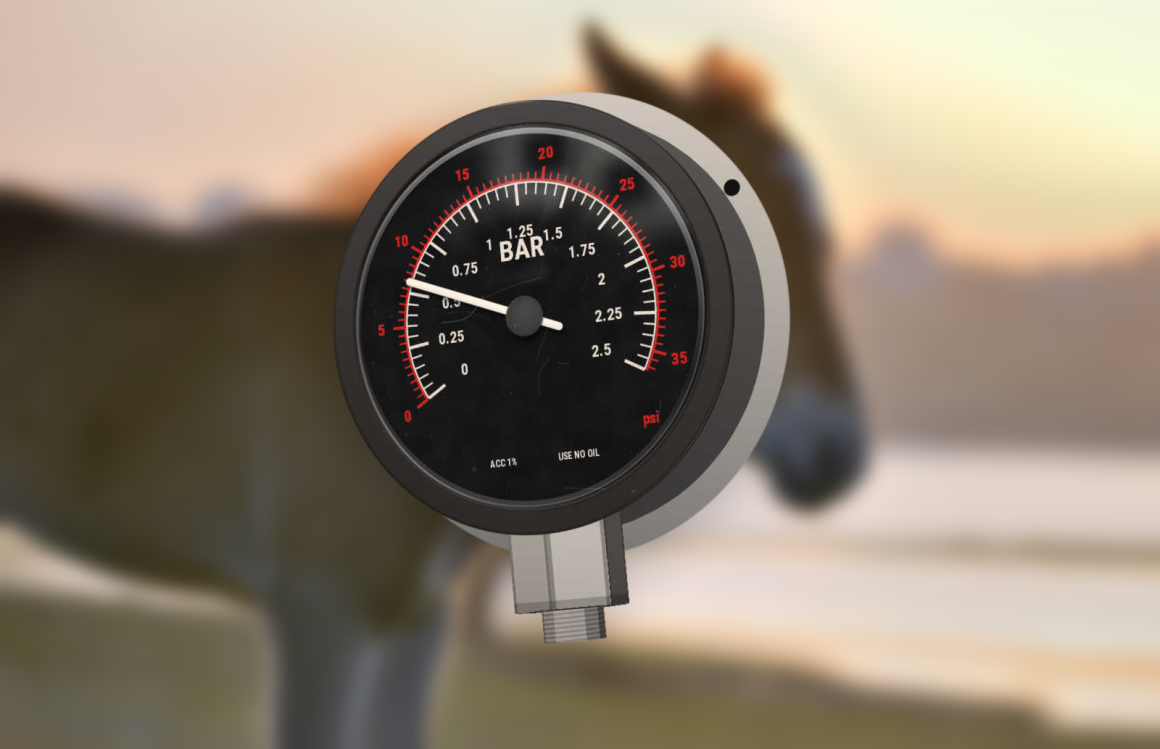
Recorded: 0.55 bar
